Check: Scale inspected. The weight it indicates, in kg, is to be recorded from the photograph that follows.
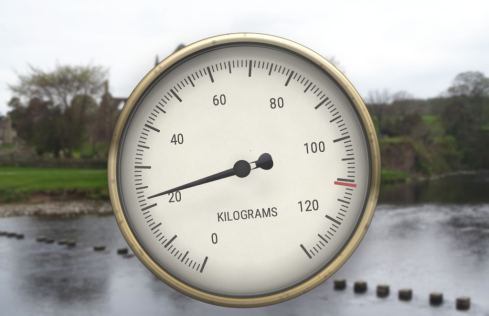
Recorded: 22 kg
